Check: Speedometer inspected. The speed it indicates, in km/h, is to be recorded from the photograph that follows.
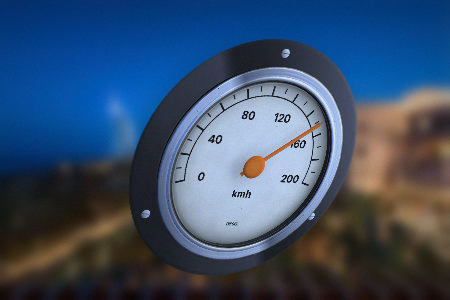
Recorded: 150 km/h
